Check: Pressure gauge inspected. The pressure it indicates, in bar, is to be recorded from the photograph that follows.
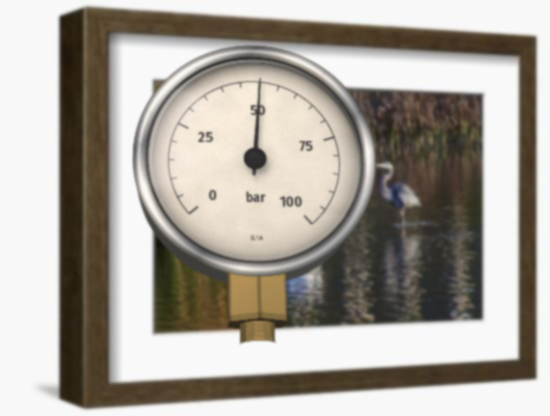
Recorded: 50 bar
